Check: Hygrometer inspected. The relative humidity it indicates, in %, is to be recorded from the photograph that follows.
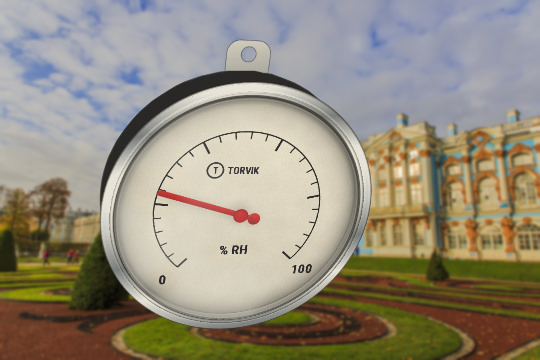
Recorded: 24 %
